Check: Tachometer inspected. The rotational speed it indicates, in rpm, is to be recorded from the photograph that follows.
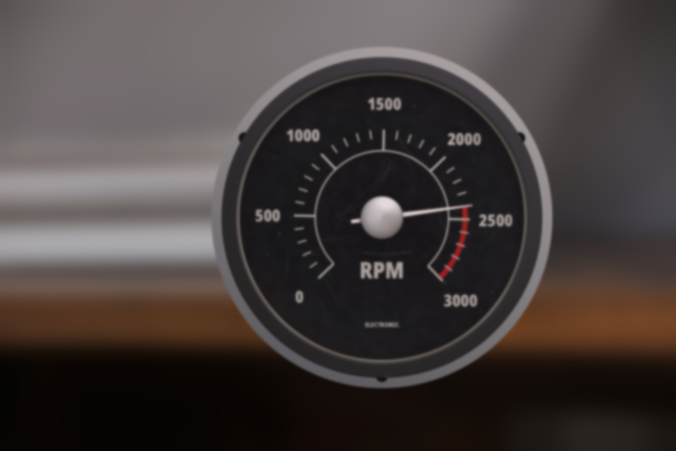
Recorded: 2400 rpm
